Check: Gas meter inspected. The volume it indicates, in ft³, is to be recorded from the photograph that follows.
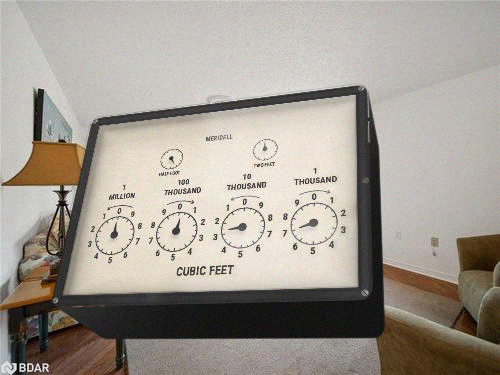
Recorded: 2700 ft³
